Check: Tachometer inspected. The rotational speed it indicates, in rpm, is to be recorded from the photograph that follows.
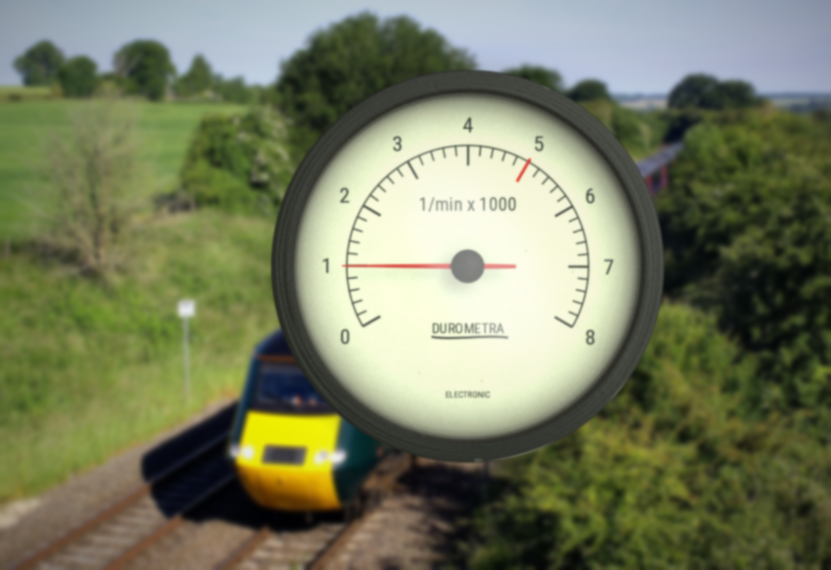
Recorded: 1000 rpm
